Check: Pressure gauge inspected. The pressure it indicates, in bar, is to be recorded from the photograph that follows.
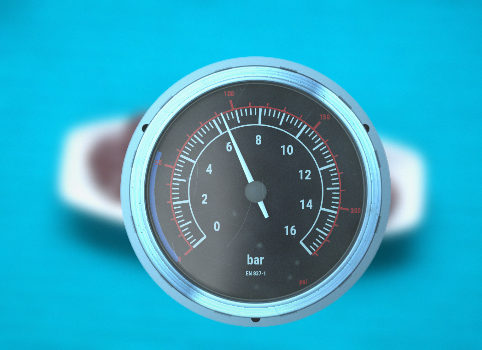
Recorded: 6.4 bar
